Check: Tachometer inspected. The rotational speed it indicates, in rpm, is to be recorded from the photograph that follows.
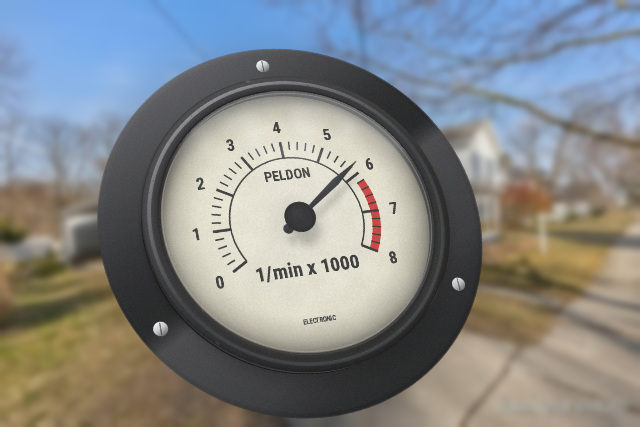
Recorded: 5800 rpm
